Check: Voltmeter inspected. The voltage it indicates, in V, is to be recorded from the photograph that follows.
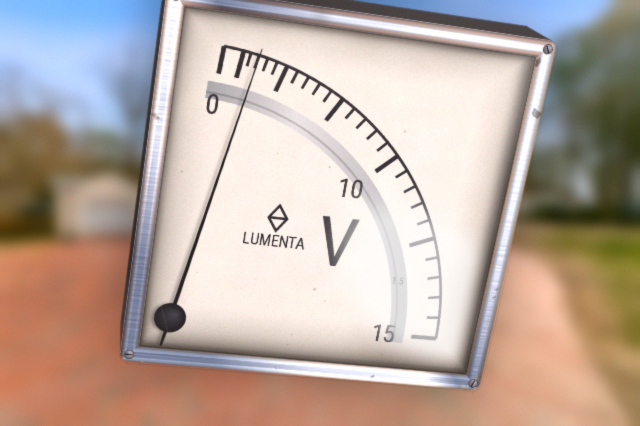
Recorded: 3.5 V
